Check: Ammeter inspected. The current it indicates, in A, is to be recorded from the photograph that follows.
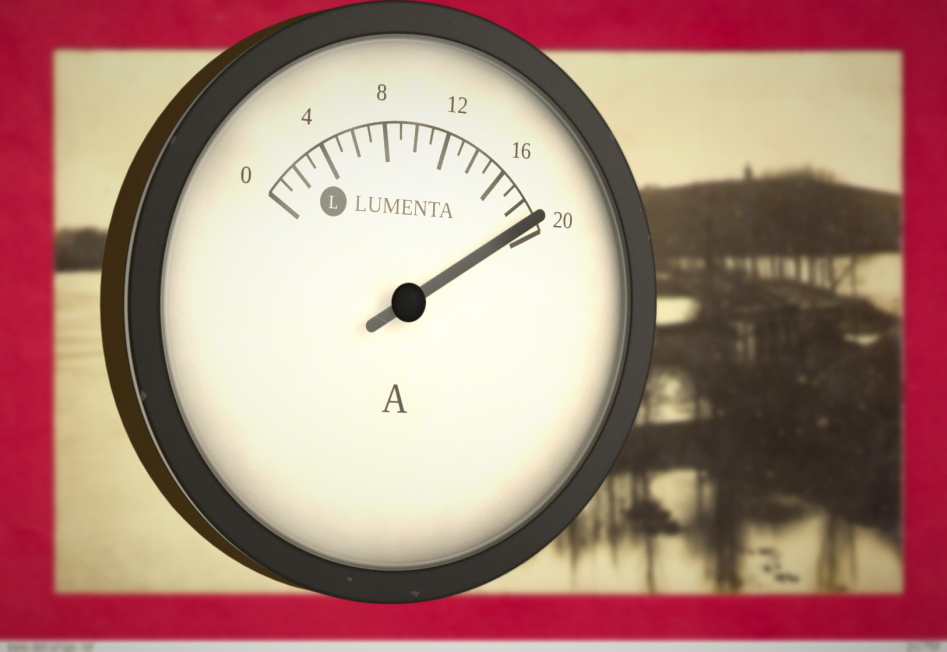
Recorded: 19 A
